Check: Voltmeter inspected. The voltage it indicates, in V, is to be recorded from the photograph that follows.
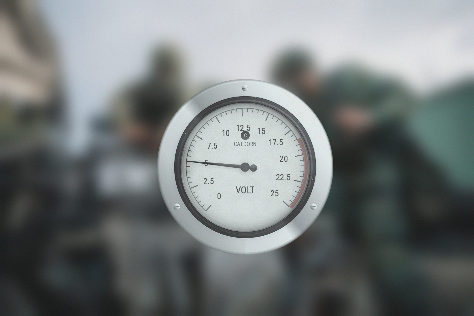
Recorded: 5 V
